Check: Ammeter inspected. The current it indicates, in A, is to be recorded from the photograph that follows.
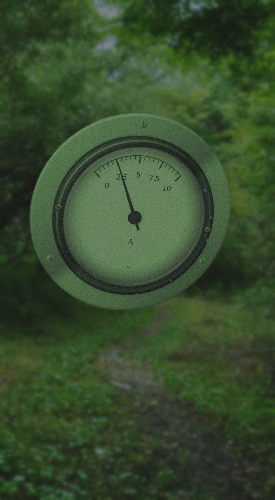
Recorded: 2.5 A
